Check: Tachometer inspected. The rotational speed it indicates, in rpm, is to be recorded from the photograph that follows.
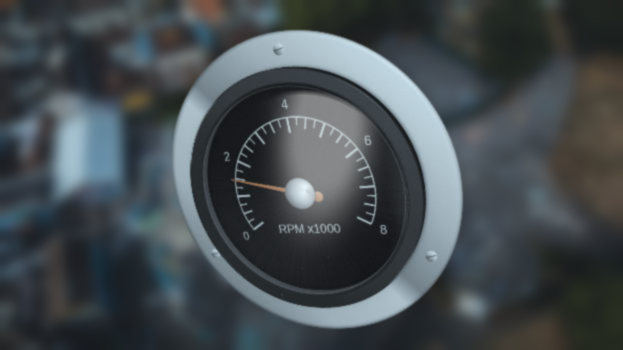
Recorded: 1500 rpm
